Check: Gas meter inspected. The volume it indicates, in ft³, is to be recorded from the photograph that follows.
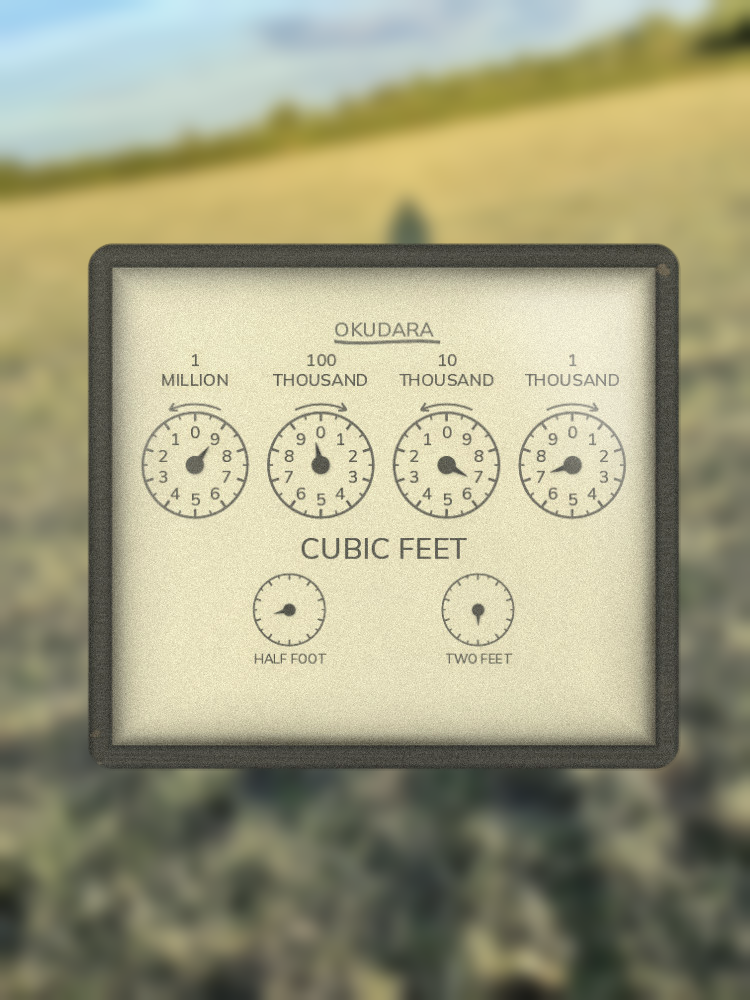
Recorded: 896700 ft³
